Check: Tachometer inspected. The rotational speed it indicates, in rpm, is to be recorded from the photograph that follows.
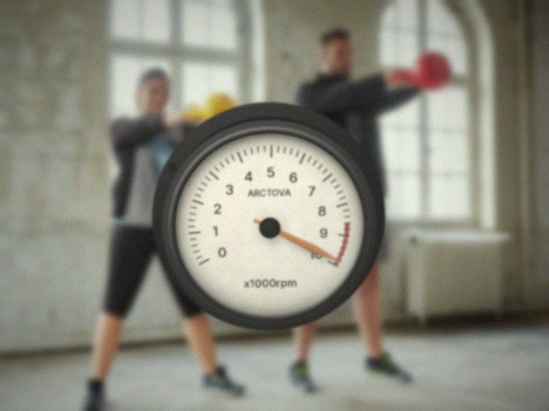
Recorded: 9800 rpm
